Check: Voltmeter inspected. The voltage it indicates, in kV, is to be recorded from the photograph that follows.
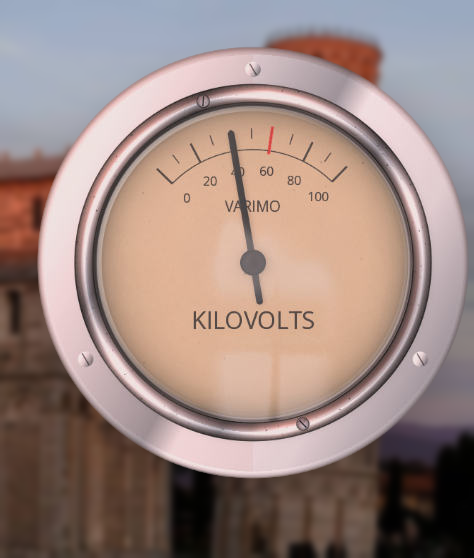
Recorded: 40 kV
